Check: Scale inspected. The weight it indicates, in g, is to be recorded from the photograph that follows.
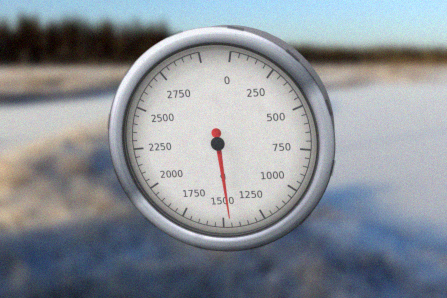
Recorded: 1450 g
